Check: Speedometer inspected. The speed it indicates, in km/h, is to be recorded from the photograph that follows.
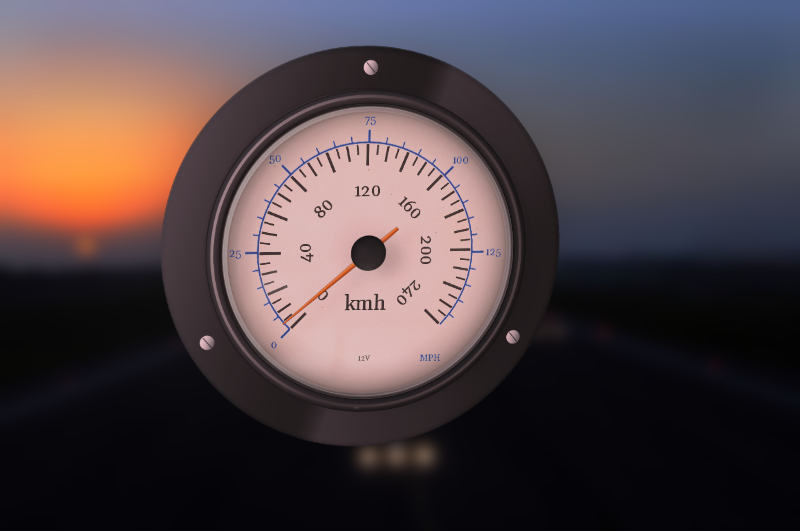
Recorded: 5 km/h
